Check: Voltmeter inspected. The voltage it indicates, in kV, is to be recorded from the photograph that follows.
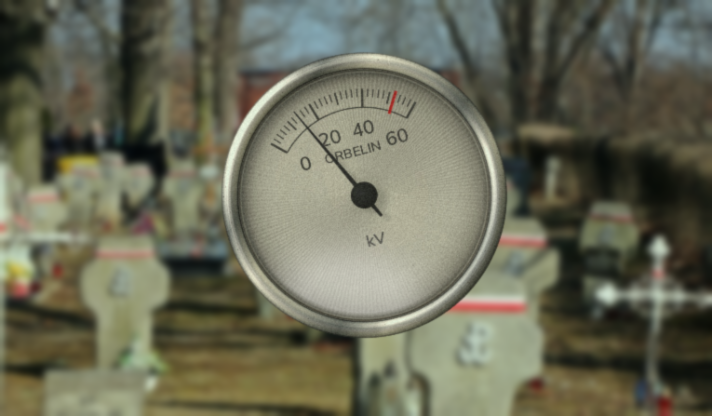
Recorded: 14 kV
